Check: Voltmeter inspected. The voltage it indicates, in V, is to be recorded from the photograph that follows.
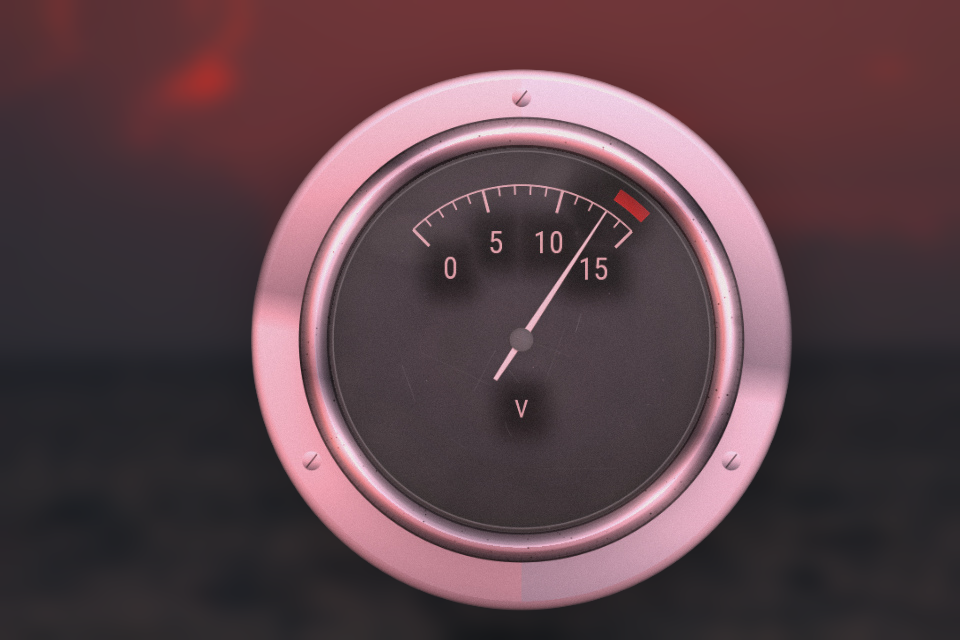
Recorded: 13 V
